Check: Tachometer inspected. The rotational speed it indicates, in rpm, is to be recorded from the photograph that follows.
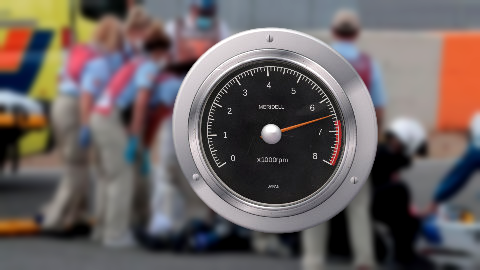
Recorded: 6500 rpm
